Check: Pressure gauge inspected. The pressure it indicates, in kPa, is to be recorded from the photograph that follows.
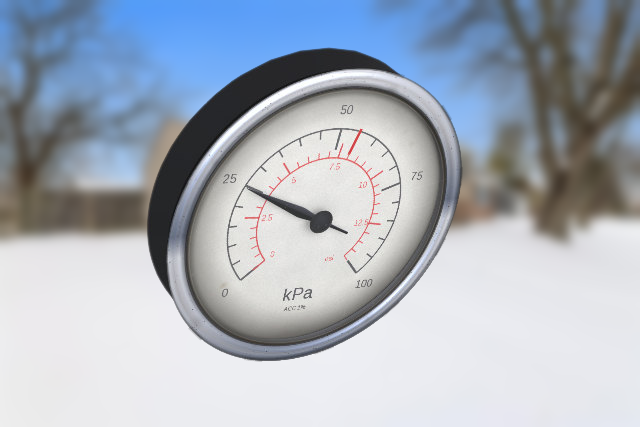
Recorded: 25 kPa
